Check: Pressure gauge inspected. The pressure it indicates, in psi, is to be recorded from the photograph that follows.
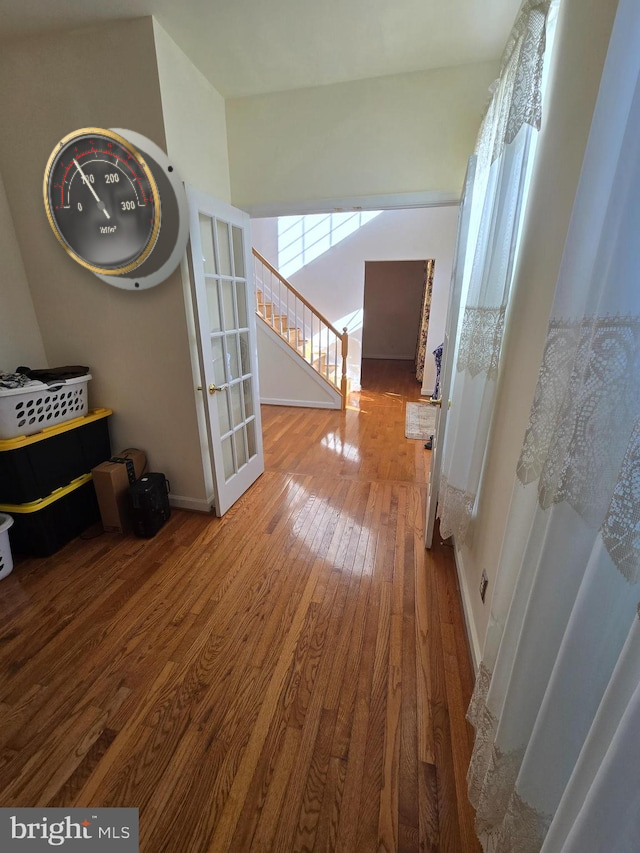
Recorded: 100 psi
